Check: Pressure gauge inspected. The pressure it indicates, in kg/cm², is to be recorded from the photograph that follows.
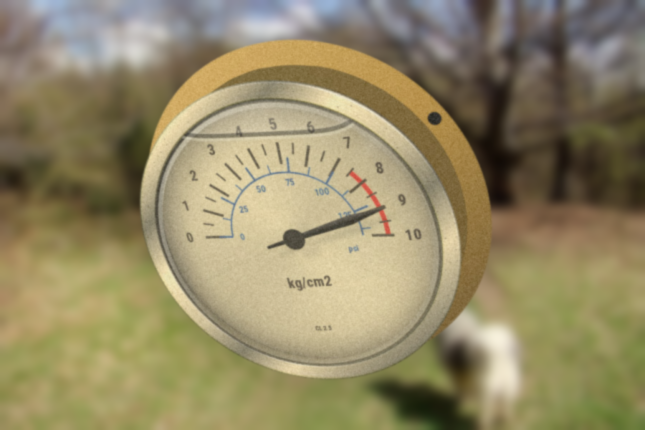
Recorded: 9 kg/cm²
